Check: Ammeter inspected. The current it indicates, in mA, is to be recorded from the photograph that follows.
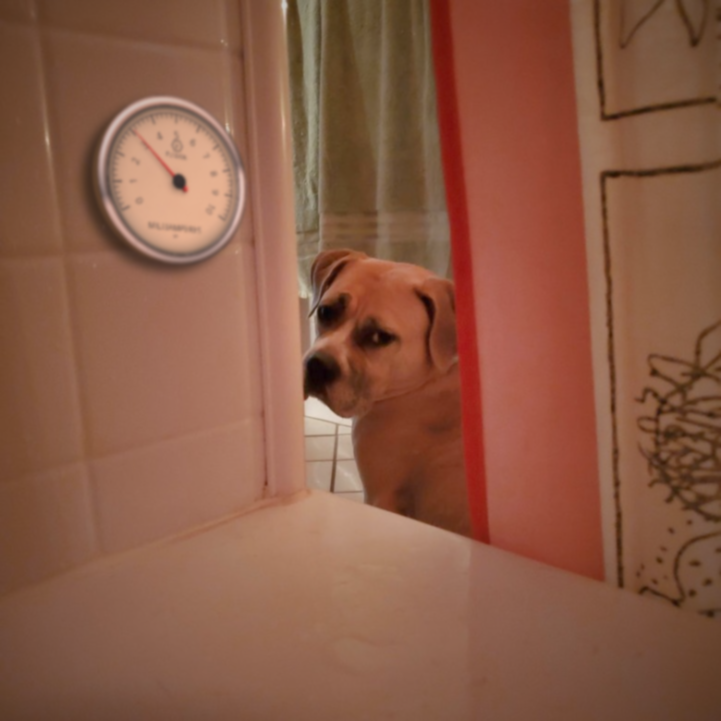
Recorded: 3 mA
